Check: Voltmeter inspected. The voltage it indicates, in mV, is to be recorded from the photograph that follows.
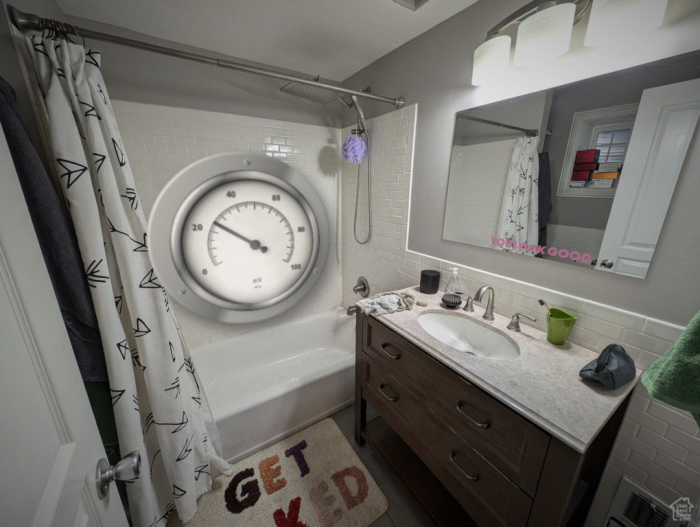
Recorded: 25 mV
